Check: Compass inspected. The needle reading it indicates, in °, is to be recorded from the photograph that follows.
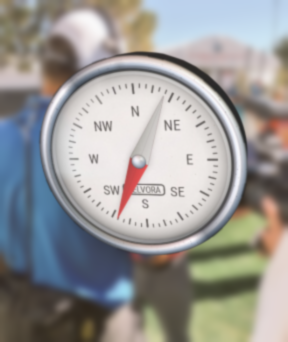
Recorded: 205 °
